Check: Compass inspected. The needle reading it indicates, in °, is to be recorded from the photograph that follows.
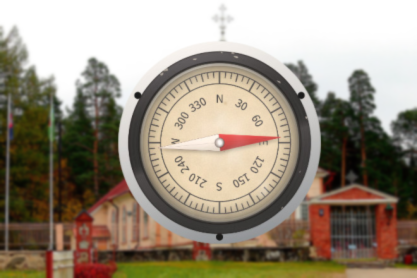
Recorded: 85 °
